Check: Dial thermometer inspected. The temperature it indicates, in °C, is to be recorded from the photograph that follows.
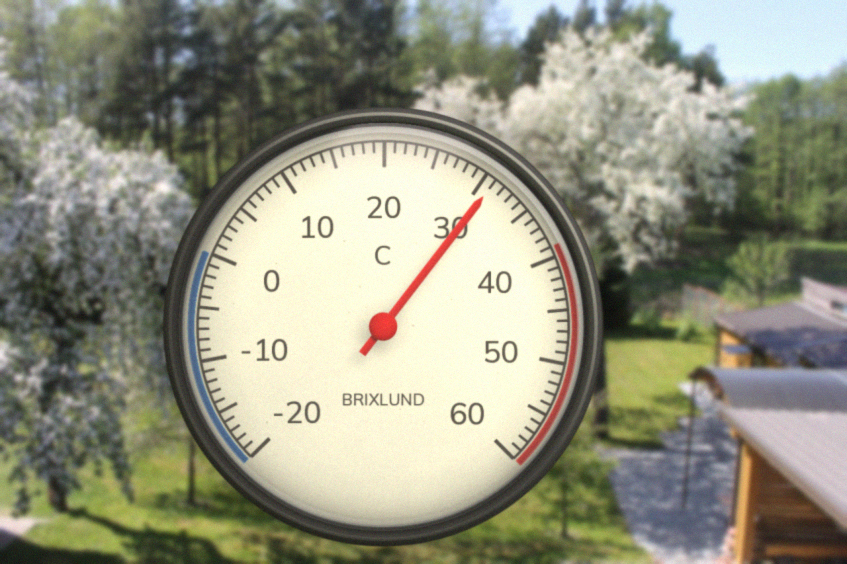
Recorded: 31 °C
